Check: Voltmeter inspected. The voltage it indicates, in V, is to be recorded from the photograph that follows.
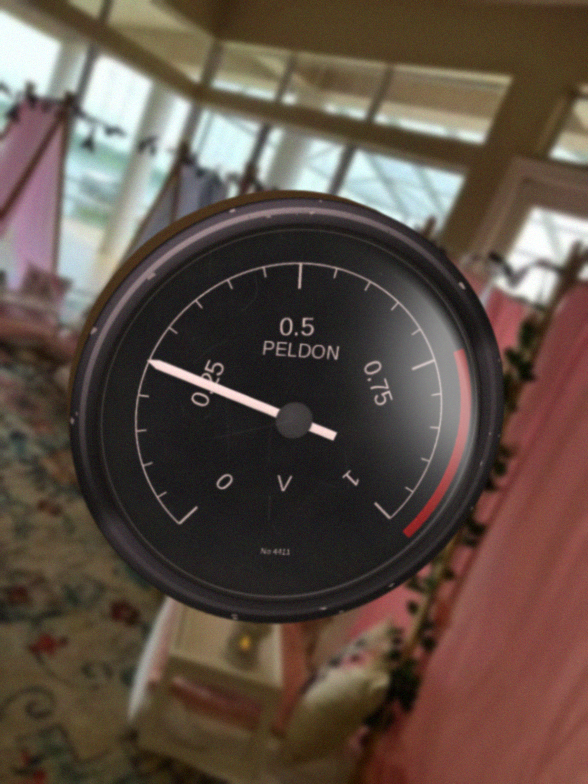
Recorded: 0.25 V
